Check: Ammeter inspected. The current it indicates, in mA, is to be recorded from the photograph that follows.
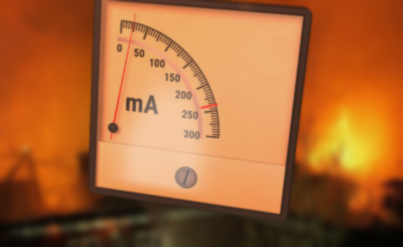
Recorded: 25 mA
